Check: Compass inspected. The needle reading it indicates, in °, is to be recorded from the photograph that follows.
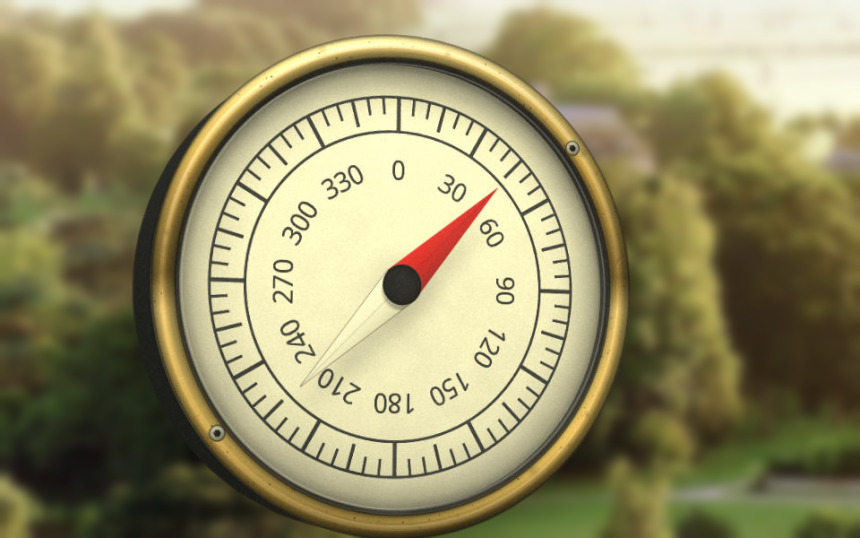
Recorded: 45 °
